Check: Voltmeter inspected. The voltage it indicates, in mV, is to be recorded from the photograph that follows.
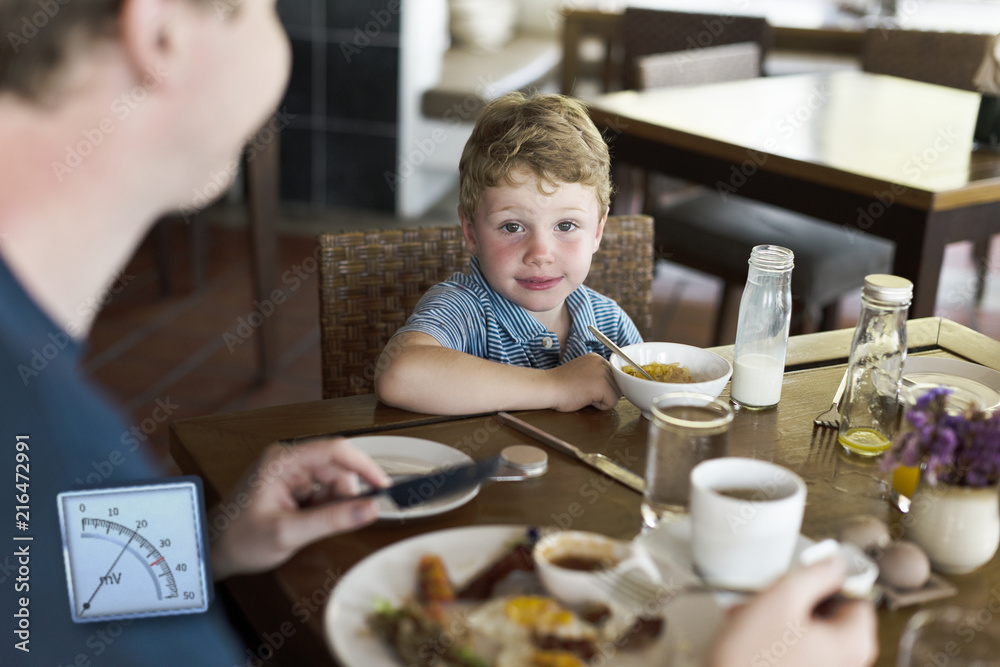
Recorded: 20 mV
